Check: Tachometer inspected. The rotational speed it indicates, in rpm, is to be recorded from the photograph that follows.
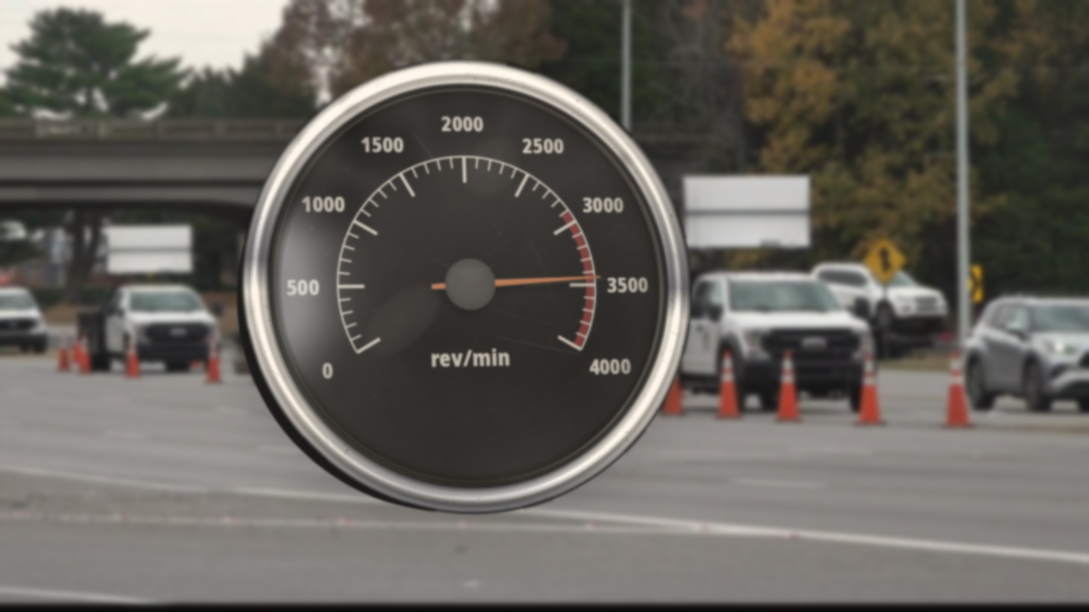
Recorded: 3450 rpm
